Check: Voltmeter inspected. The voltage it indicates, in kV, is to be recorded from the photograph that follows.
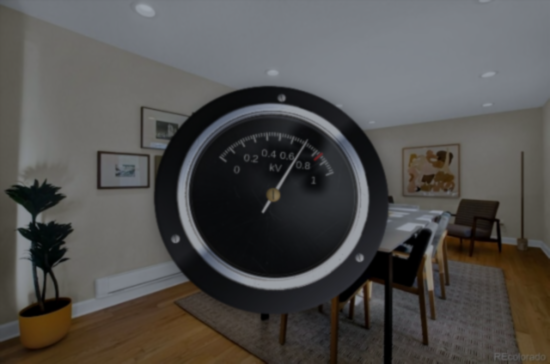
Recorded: 0.7 kV
